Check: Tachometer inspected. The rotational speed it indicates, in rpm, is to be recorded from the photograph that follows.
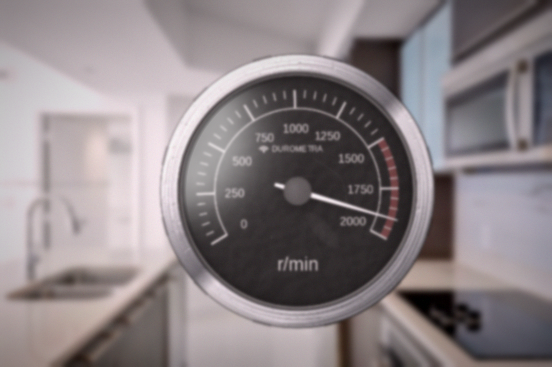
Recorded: 1900 rpm
